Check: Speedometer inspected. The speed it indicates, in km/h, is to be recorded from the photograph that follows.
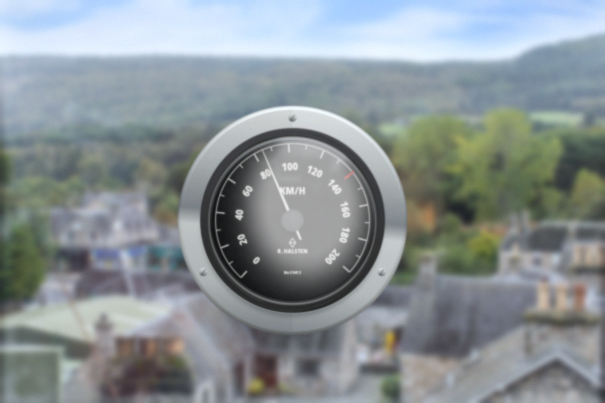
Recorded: 85 km/h
